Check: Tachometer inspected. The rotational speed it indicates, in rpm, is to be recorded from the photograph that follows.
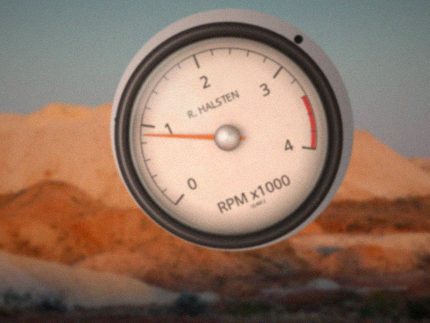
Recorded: 900 rpm
